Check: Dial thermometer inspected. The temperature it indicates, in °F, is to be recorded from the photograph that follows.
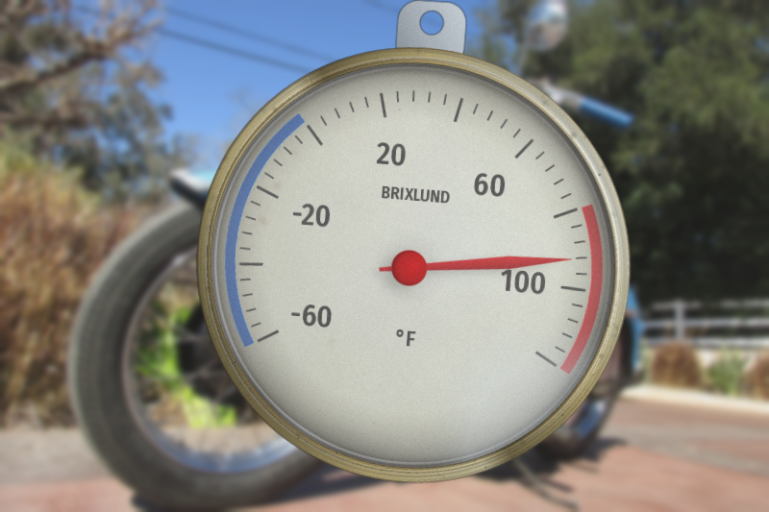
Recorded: 92 °F
